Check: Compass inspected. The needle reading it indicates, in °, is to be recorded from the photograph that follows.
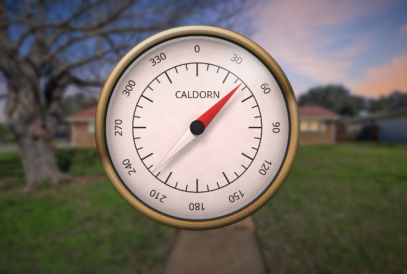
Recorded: 45 °
